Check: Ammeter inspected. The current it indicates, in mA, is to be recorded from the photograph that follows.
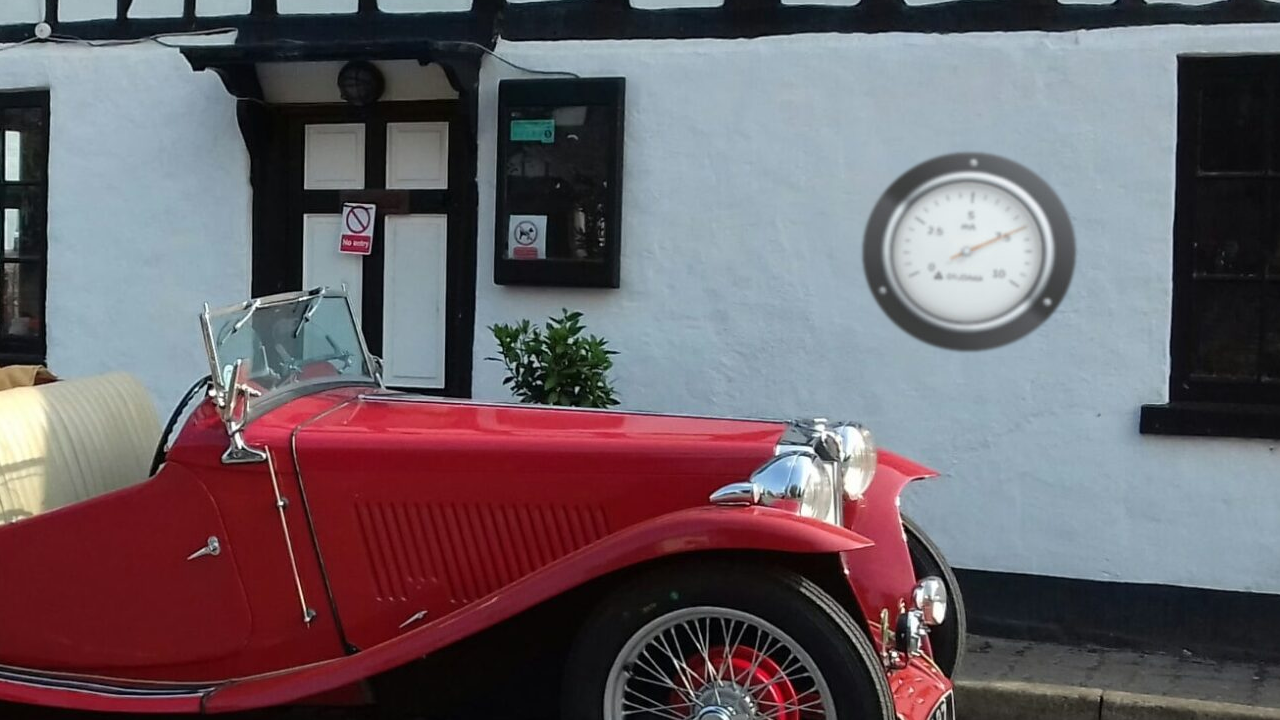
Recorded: 7.5 mA
